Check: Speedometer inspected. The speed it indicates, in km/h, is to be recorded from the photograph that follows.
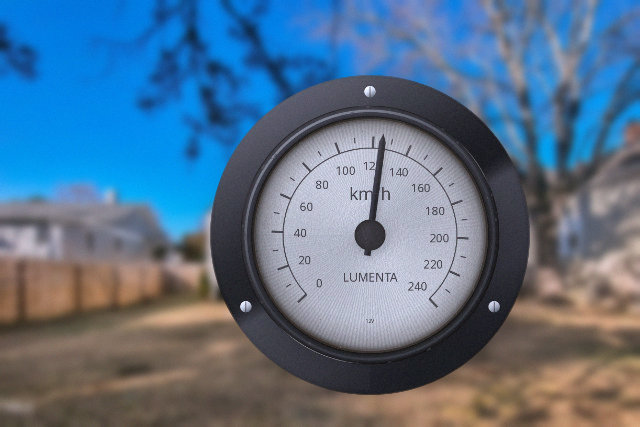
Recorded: 125 km/h
